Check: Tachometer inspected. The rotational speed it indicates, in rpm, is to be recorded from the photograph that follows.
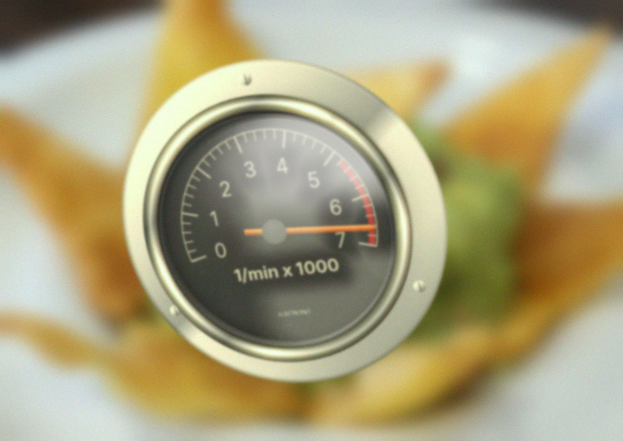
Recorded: 6600 rpm
